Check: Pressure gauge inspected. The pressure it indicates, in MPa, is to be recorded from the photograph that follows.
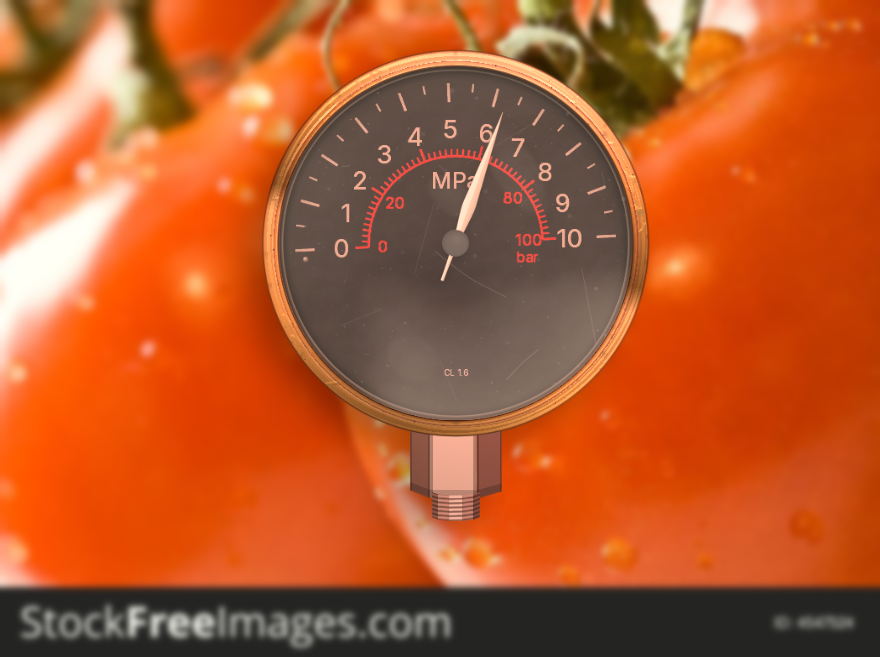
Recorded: 6.25 MPa
